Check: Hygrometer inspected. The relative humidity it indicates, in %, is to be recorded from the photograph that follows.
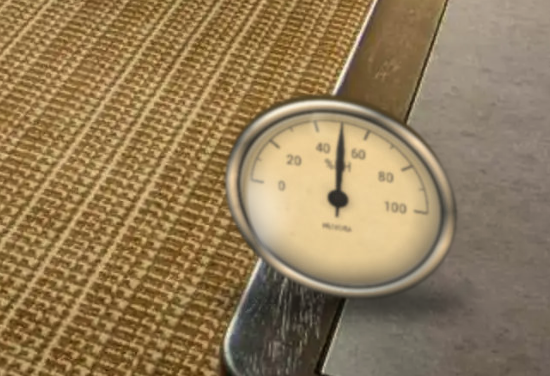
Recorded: 50 %
